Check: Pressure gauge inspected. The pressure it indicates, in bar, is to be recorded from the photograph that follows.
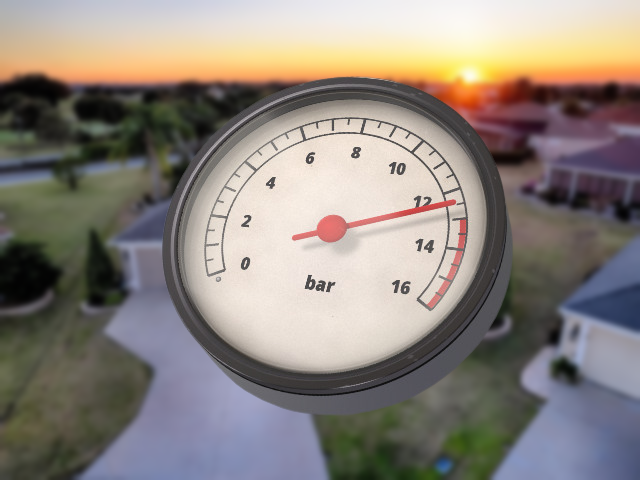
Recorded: 12.5 bar
